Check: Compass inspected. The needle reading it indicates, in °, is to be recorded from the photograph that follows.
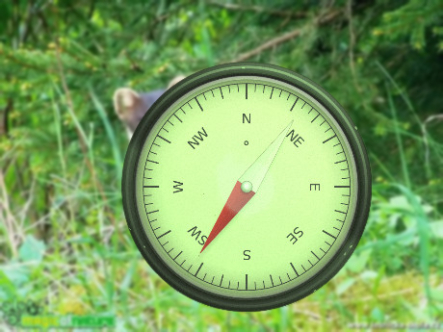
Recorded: 215 °
